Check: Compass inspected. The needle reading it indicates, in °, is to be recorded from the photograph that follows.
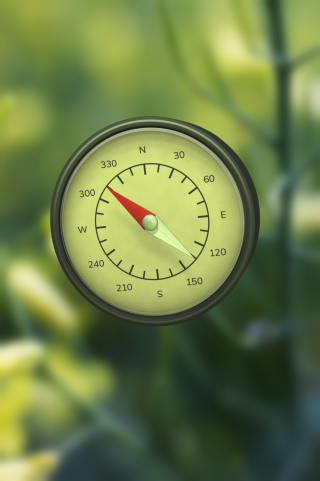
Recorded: 315 °
